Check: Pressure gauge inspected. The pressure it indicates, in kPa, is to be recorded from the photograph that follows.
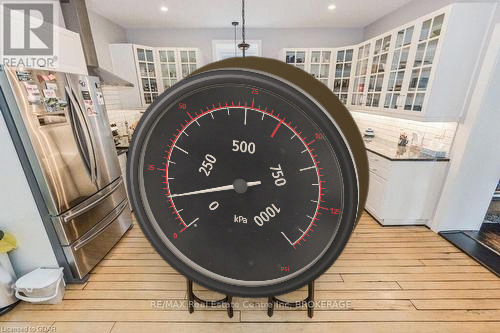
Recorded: 100 kPa
